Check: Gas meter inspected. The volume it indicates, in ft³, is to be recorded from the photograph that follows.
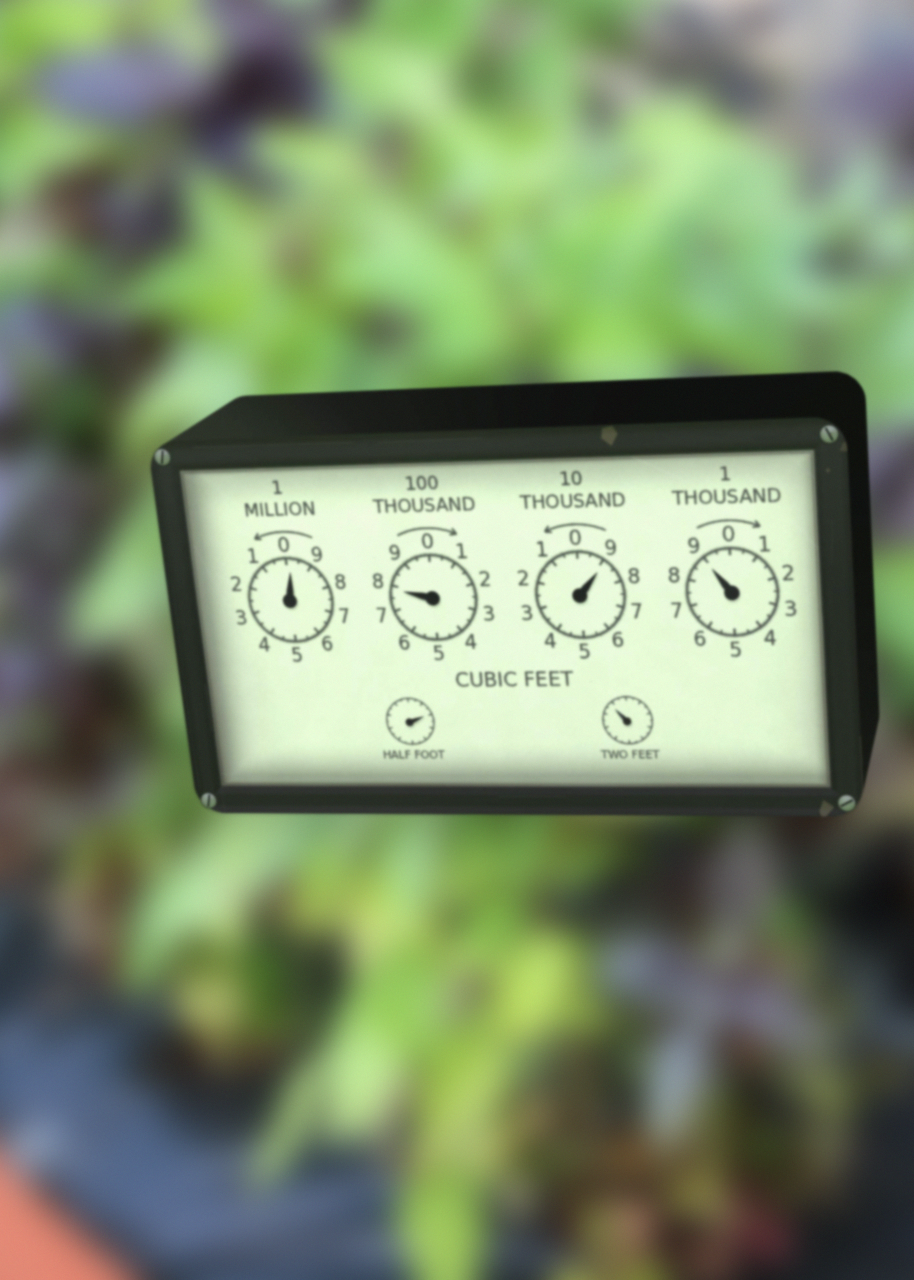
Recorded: 978900 ft³
